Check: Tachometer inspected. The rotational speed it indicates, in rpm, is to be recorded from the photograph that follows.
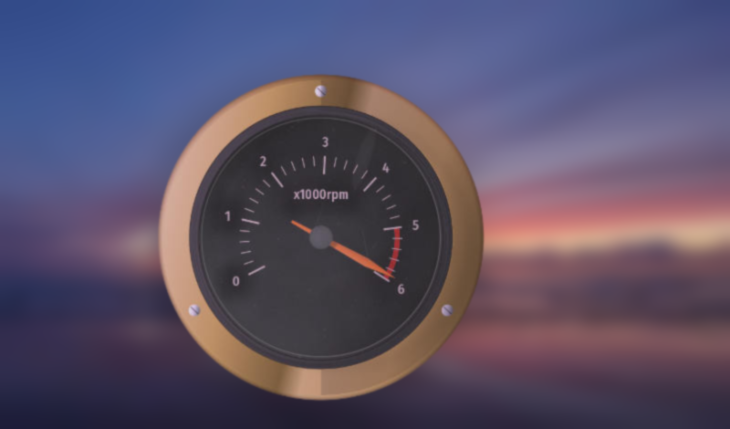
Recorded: 5900 rpm
